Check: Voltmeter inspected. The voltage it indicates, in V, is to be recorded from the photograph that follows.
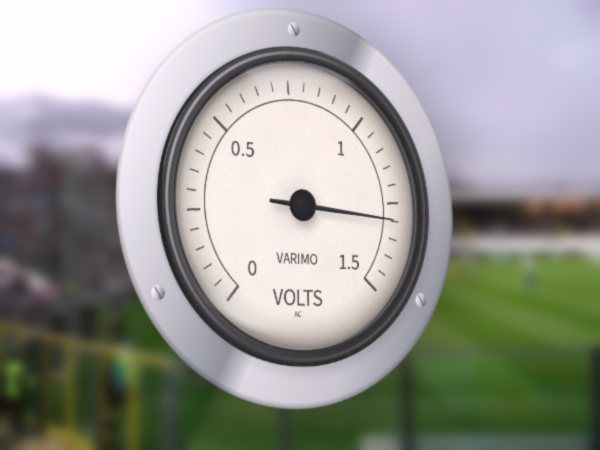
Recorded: 1.3 V
